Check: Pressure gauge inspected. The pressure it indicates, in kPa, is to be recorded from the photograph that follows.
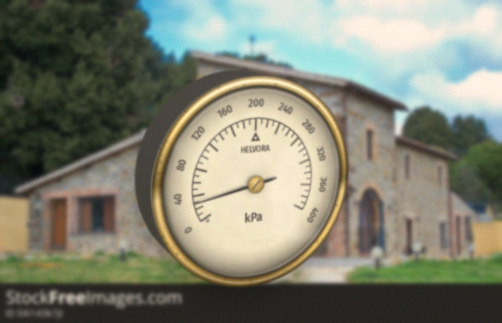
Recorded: 30 kPa
